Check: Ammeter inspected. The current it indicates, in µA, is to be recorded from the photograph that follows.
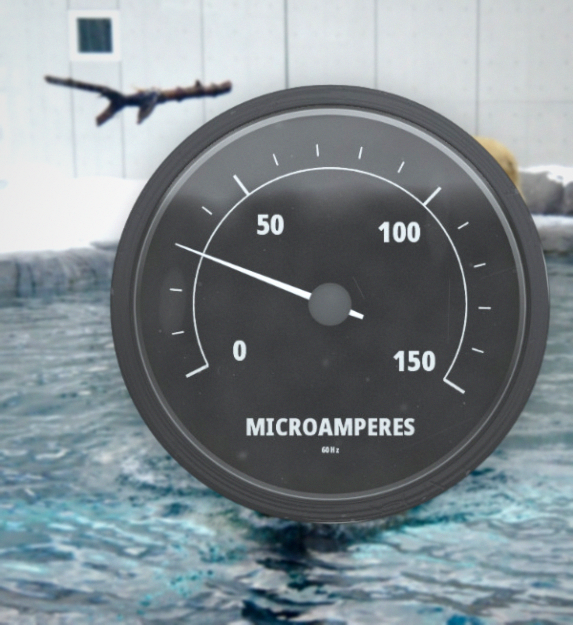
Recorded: 30 µA
